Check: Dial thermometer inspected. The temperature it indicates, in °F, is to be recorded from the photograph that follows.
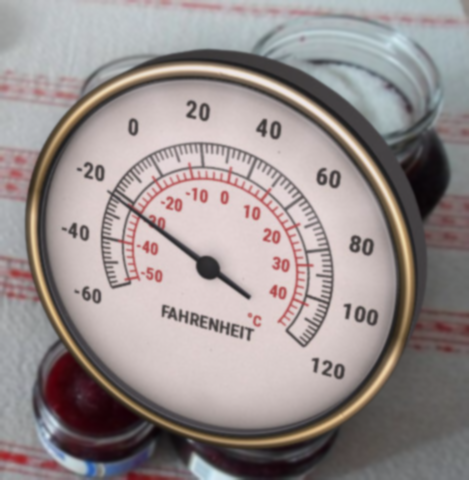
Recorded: -20 °F
